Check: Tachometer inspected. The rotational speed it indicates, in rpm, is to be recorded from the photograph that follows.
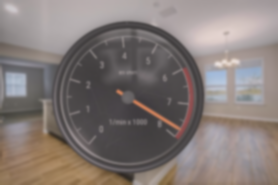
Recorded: 7750 rpm
